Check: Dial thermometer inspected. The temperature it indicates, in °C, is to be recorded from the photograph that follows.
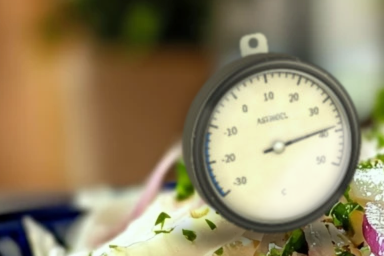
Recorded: 38 °C
